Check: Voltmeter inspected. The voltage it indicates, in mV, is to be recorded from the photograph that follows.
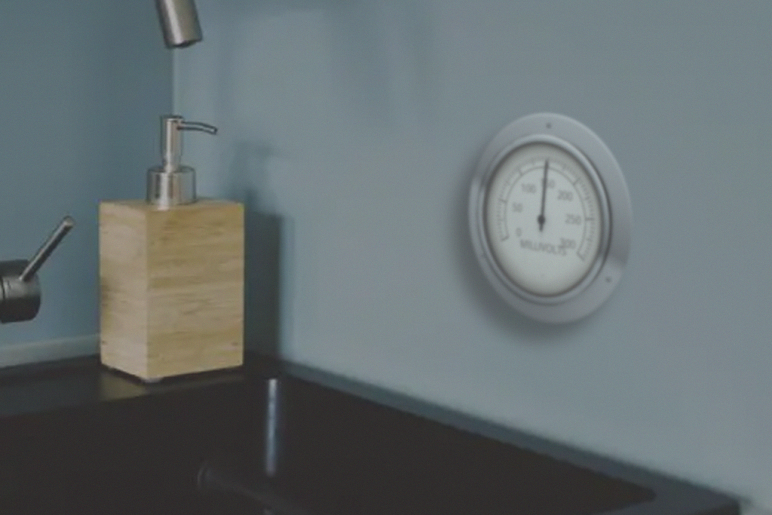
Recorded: 150 mV
